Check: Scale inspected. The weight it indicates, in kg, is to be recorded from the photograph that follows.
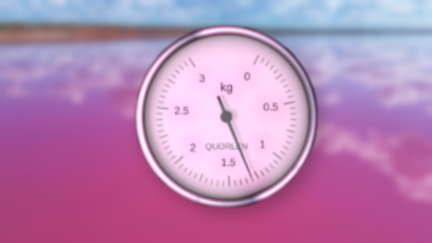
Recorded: 1.3 kg
